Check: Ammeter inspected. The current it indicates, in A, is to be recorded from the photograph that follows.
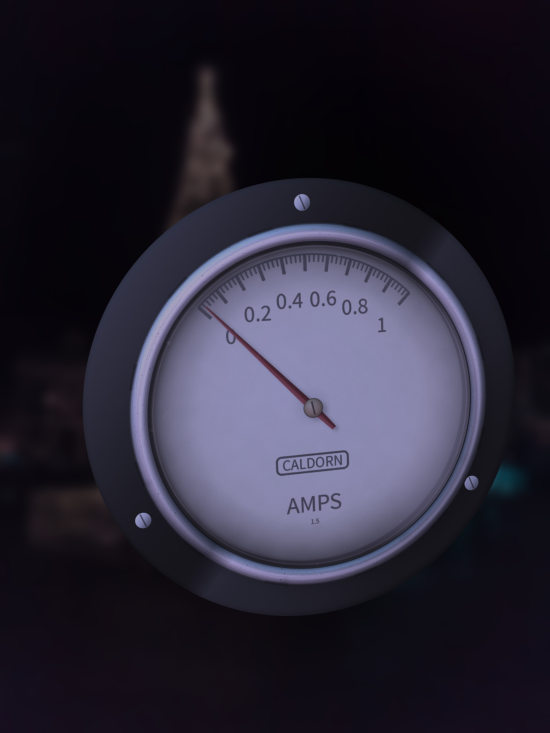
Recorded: 0.02 A
